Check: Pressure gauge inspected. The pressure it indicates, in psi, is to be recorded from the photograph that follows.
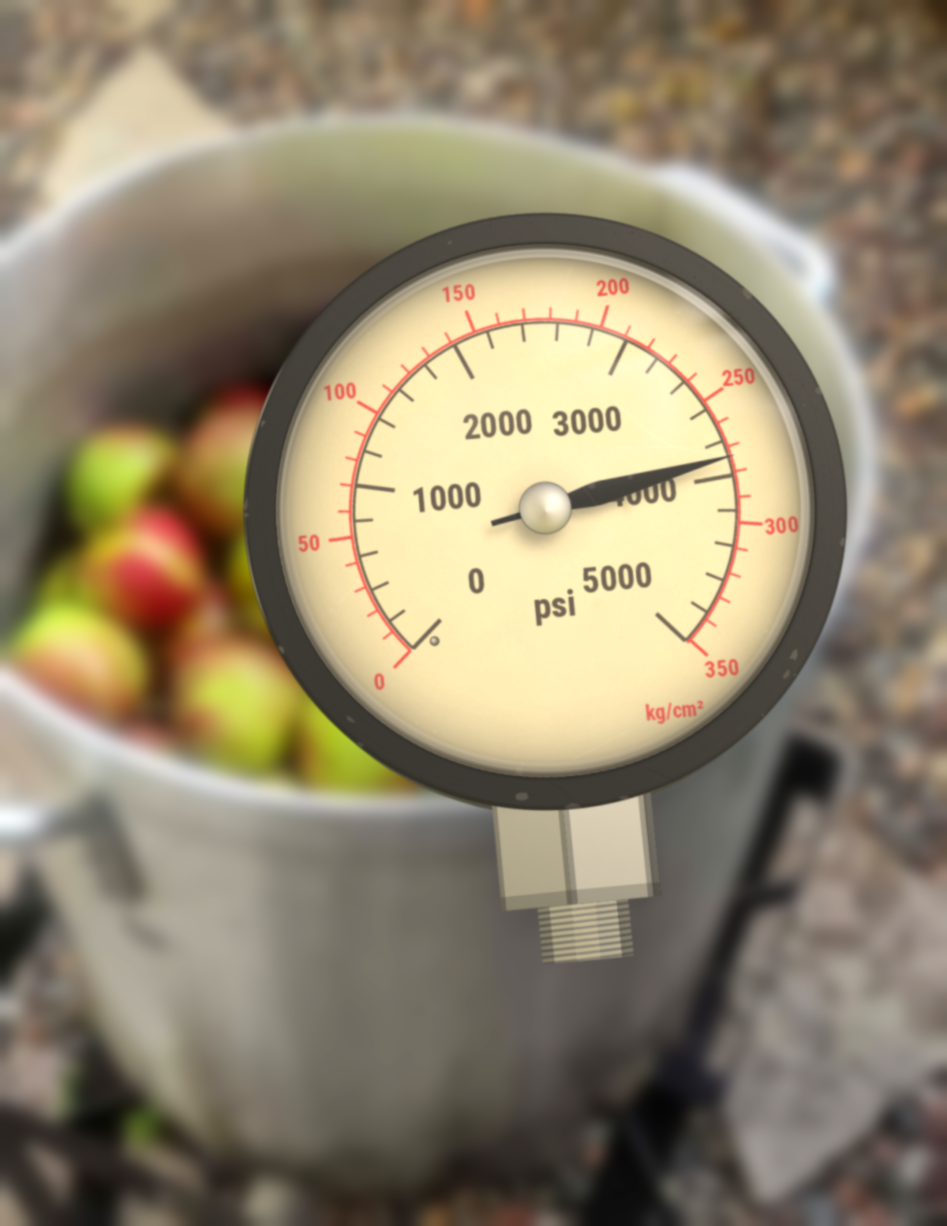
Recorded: 3900 psi
